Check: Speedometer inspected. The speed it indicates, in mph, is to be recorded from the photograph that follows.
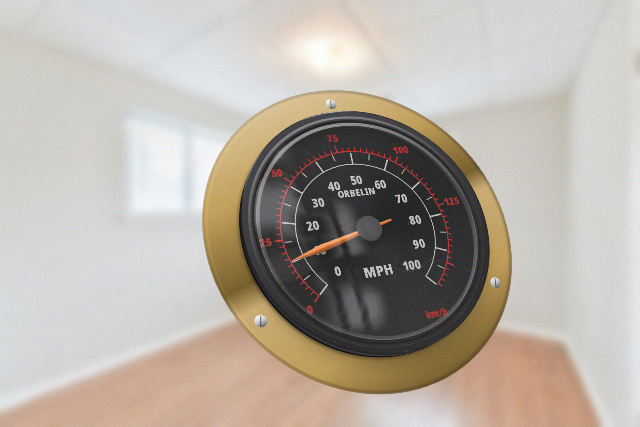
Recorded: 10 mph
